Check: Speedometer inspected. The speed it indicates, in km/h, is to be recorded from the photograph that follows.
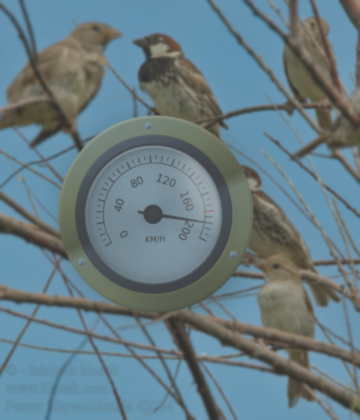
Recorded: 185 km/h
